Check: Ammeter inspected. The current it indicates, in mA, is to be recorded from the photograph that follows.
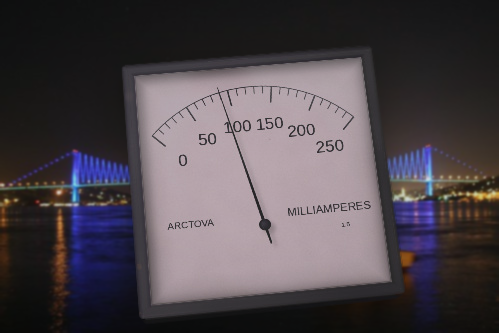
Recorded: 90 mA
